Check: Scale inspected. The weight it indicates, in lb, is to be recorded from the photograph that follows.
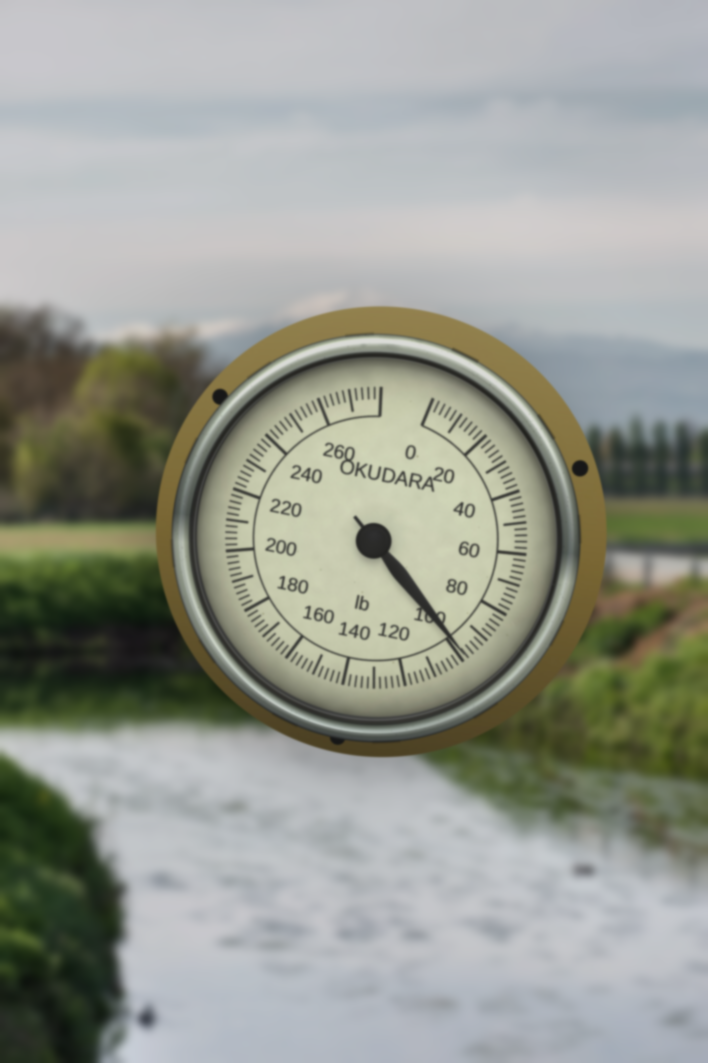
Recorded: 98 lb
